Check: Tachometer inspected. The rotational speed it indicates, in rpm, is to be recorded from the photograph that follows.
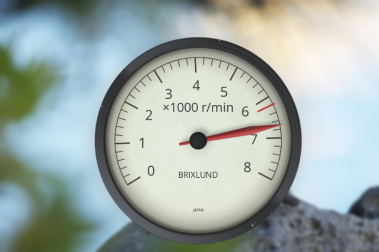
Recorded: 6700 rpm
